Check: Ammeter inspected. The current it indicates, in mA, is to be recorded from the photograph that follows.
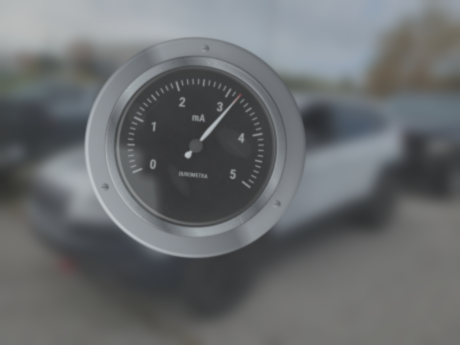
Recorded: 3.2 mA
